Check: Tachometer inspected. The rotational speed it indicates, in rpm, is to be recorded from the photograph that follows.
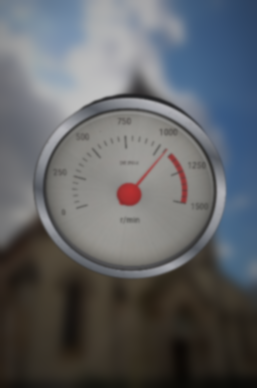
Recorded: 1050 rpm
